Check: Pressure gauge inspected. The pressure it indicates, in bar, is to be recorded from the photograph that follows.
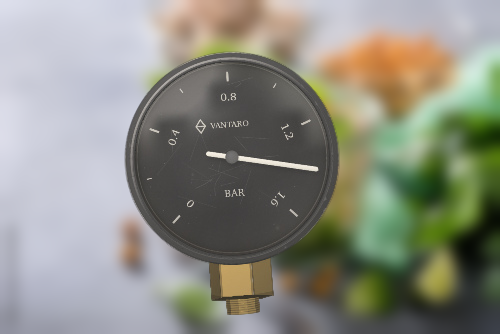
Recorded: 1.4 bar
